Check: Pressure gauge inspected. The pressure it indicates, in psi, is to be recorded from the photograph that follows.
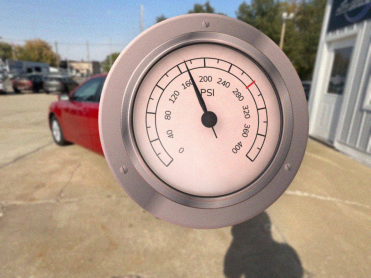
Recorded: 170 psi
